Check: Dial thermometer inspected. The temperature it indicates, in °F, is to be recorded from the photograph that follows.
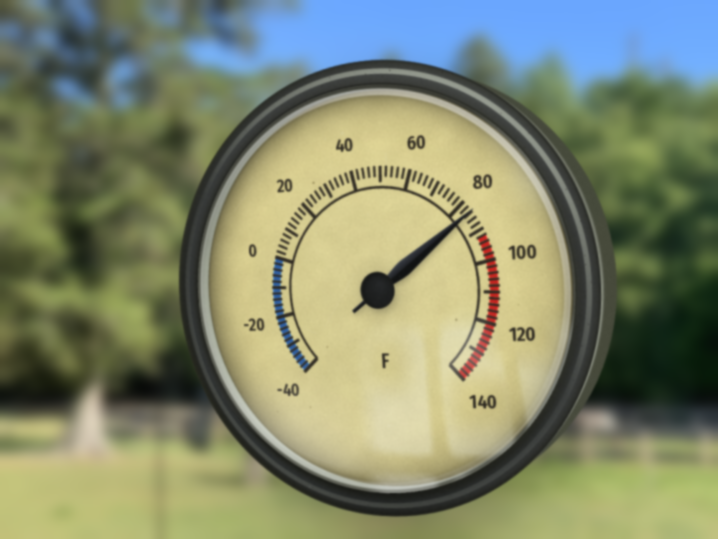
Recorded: 84 °F
